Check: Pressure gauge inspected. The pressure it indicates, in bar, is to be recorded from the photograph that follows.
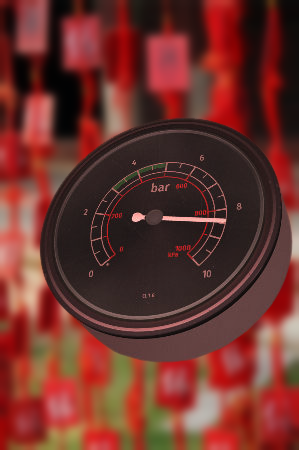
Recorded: 8.5 bar
